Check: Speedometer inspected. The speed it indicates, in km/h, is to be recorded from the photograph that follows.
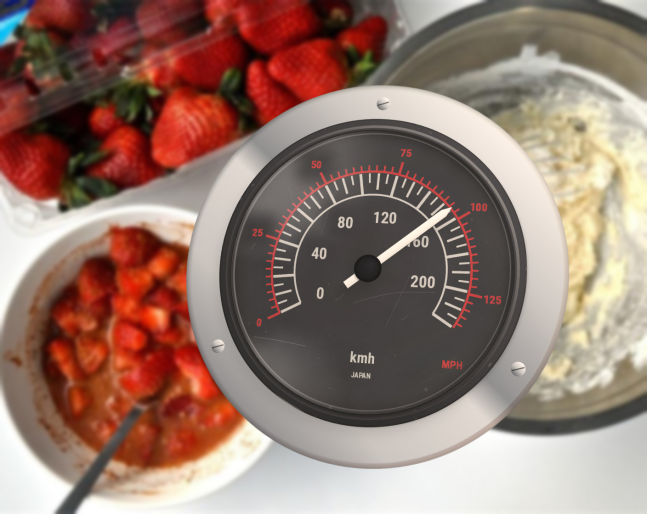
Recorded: 155 km/h
